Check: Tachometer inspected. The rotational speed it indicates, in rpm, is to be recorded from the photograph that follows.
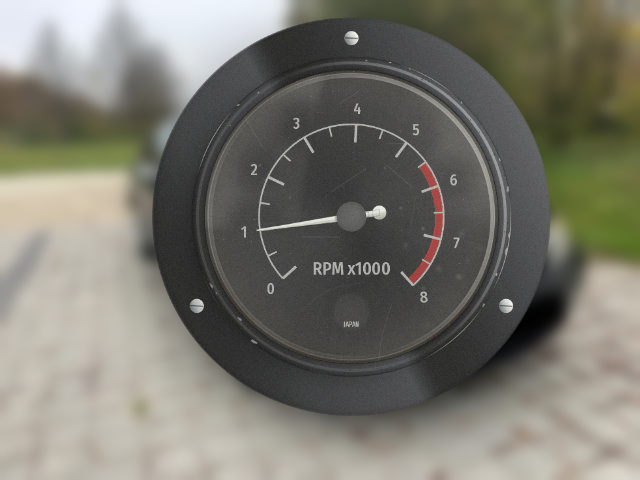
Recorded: 1000 rpm
